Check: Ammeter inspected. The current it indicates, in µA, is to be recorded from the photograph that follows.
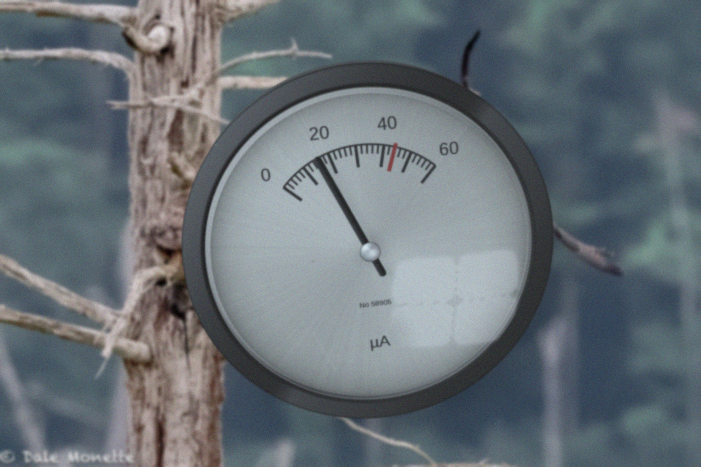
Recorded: 16 µA
